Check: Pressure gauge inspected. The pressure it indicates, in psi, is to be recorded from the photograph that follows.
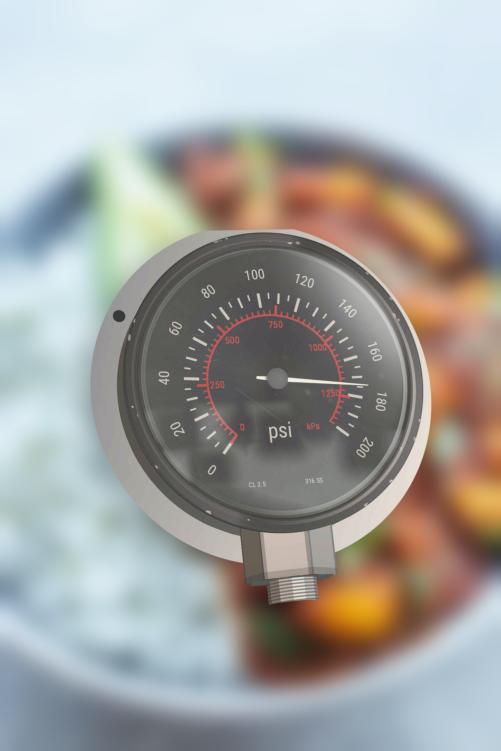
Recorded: 175 psi
